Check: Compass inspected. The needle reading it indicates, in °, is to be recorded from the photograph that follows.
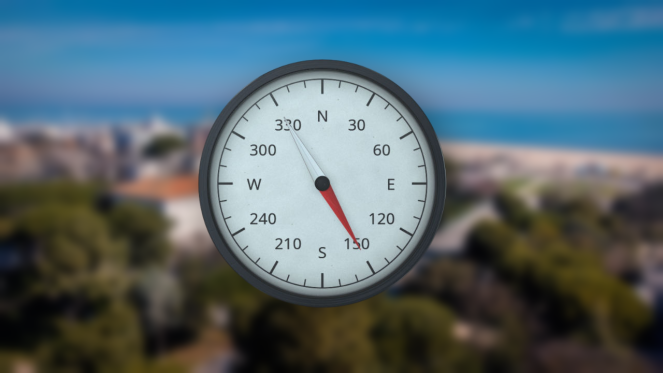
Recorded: 150 °
